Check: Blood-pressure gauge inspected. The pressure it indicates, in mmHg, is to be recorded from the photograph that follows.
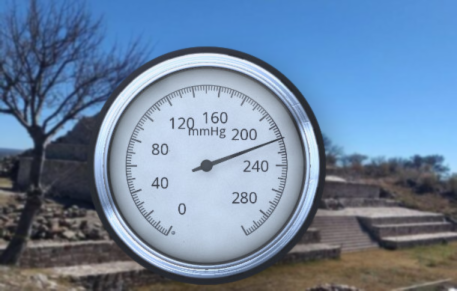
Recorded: 220 mmHg
